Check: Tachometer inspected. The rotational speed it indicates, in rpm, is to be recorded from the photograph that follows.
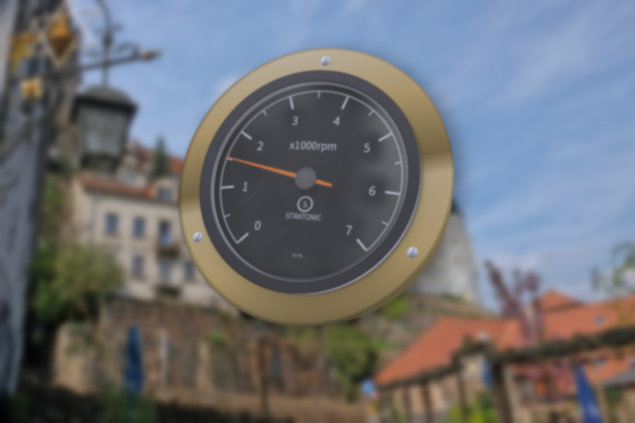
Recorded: 1500 rpm
